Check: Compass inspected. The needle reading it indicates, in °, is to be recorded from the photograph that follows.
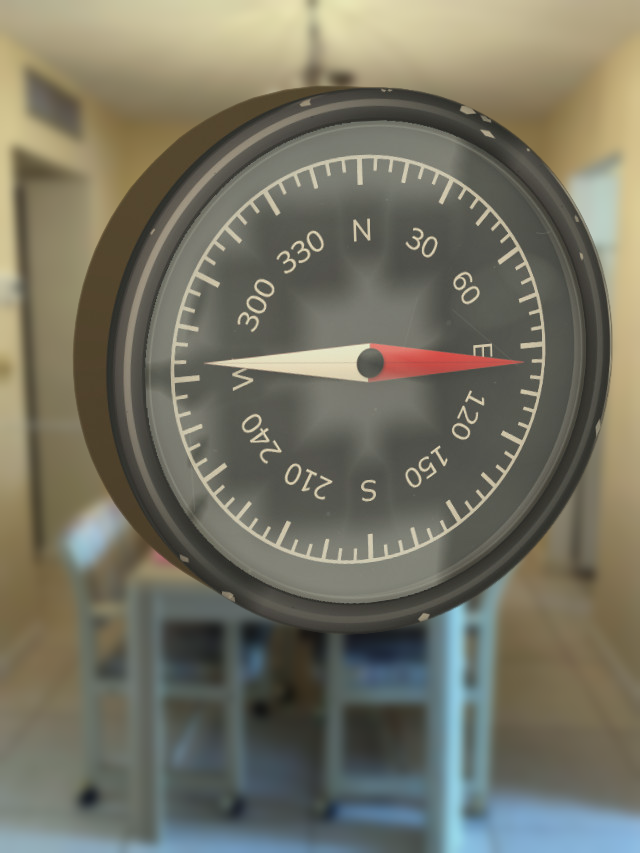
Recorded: 95 °
